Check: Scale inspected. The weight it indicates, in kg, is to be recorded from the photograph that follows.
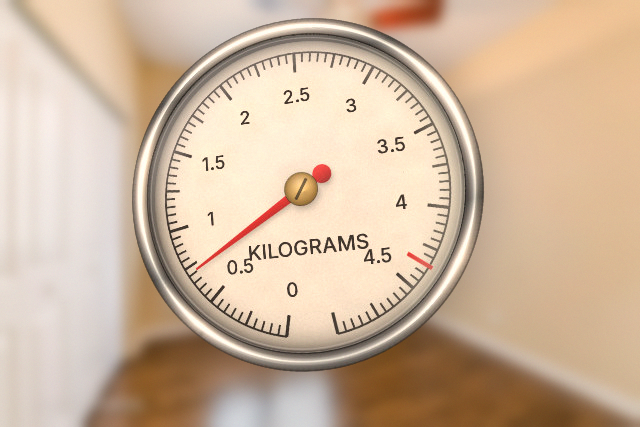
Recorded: 0.7 kg
